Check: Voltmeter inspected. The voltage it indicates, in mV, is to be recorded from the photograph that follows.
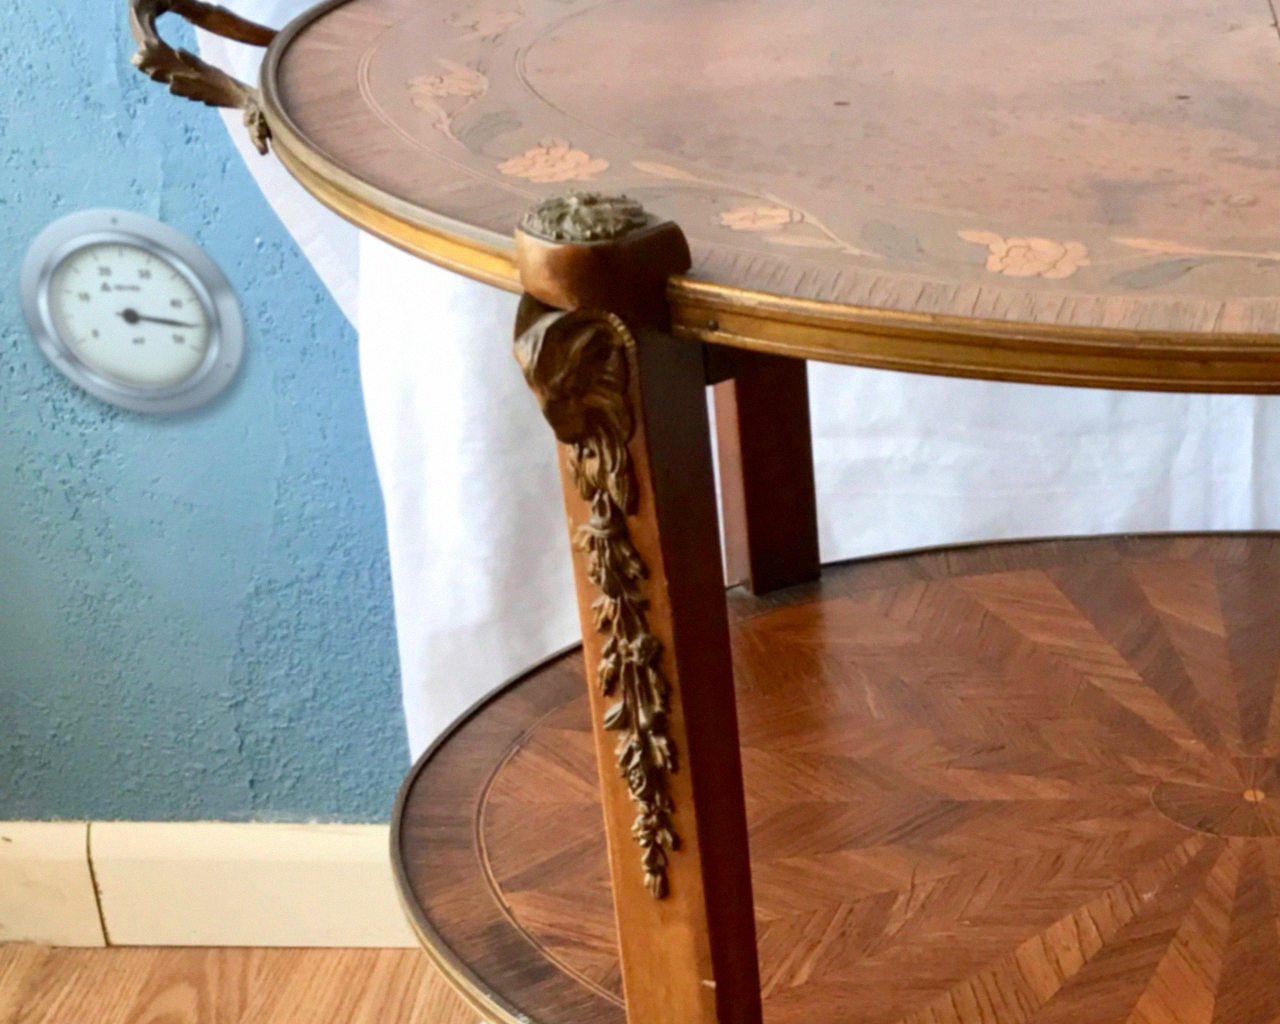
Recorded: 45 mV
